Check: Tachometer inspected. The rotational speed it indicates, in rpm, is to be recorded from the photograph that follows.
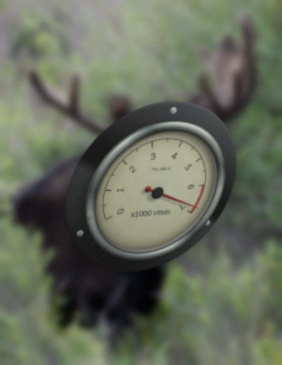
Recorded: 6750 rpm
